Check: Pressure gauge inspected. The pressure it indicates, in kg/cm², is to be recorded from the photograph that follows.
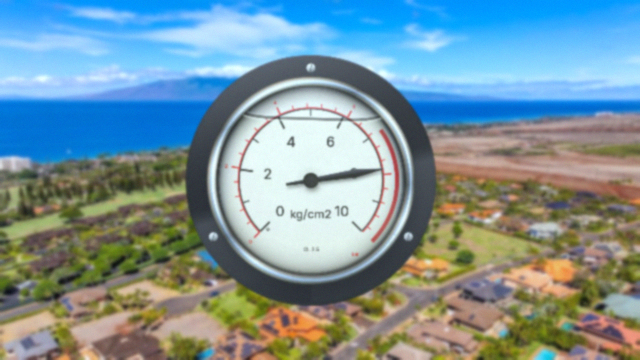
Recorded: 8 kg/cm²
